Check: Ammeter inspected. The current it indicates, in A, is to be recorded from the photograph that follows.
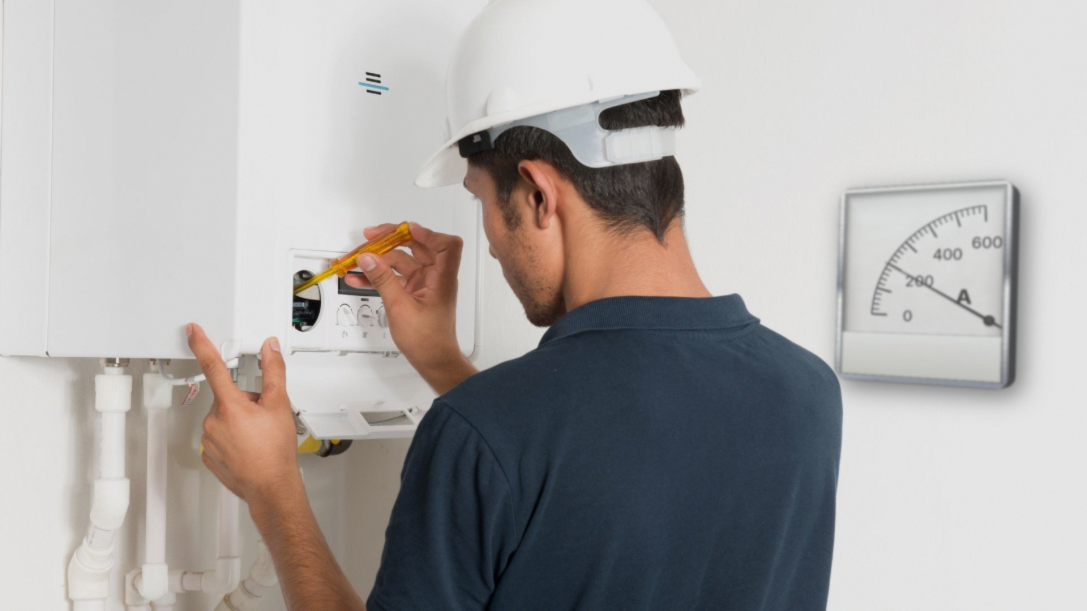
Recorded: 200 A
